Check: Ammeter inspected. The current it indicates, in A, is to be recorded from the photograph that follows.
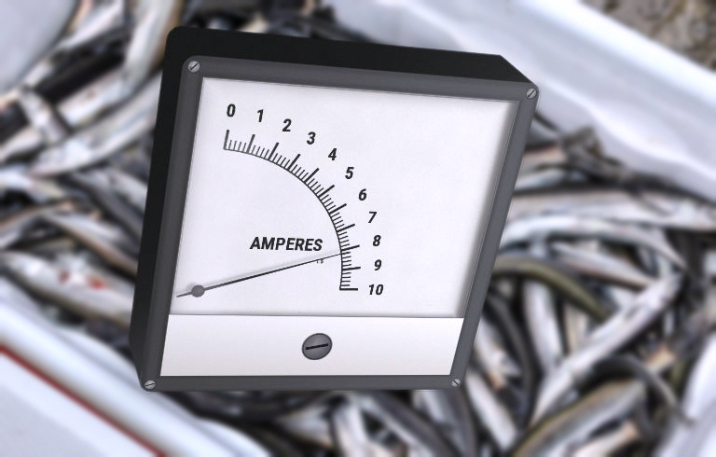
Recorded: 8 A
